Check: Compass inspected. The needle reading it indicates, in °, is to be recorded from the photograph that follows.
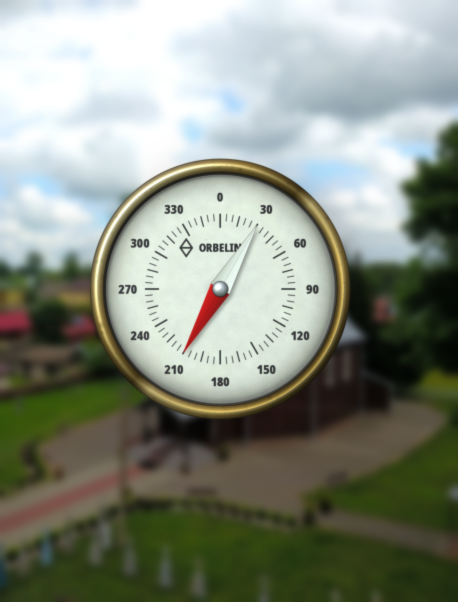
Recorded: 210 °
